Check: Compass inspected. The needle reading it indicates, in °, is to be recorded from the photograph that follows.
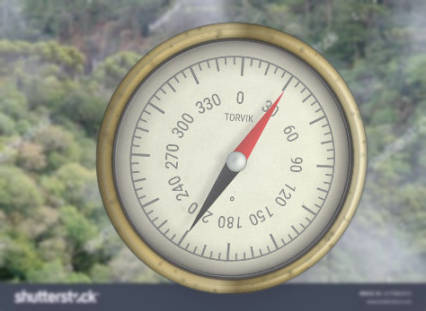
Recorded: 30 °
